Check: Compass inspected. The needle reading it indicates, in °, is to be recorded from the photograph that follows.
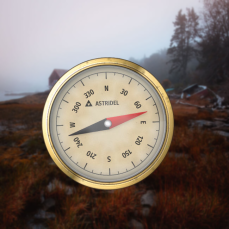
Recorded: 75 °
